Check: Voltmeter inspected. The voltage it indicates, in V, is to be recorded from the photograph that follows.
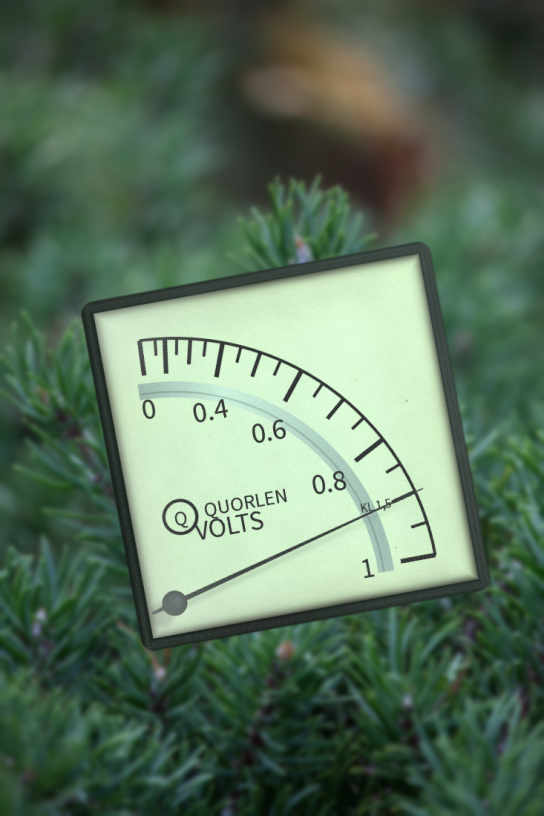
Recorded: 0.9 V
